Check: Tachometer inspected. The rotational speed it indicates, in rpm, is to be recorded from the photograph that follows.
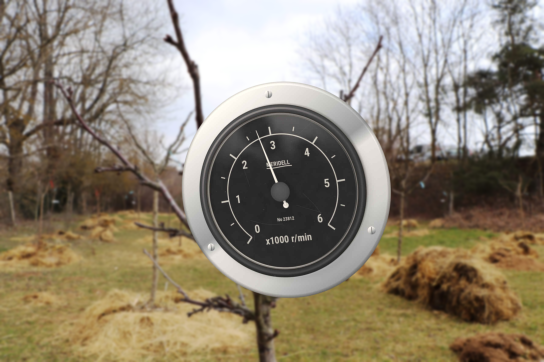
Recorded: 2750 rpm
